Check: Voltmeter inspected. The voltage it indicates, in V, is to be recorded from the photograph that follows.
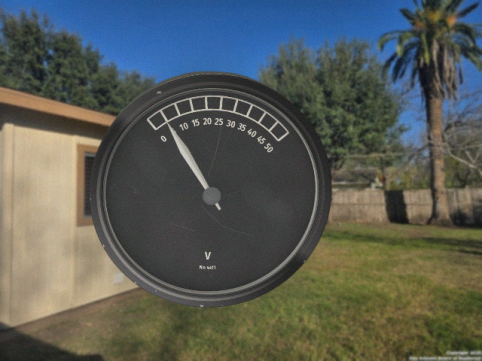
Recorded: 5 V
